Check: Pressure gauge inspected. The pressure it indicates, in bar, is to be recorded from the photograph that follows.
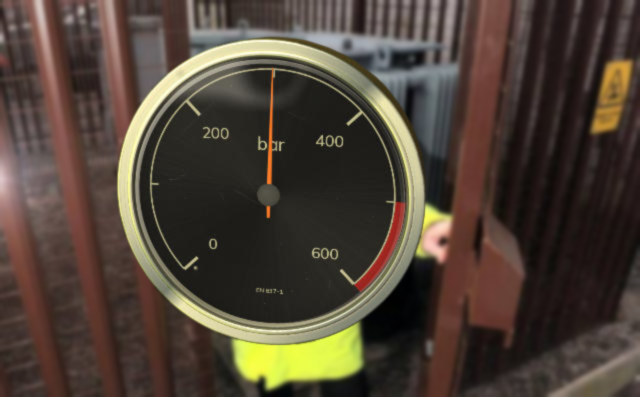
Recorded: 300 bar
